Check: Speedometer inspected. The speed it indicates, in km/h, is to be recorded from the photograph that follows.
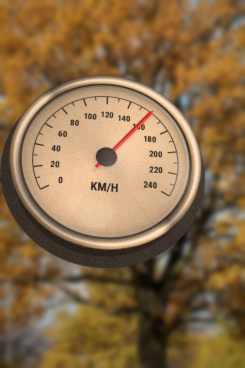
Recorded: 160 km/h
